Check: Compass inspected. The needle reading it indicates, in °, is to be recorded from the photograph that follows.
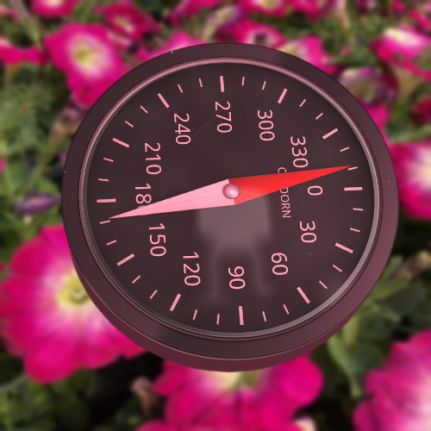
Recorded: 350 °
